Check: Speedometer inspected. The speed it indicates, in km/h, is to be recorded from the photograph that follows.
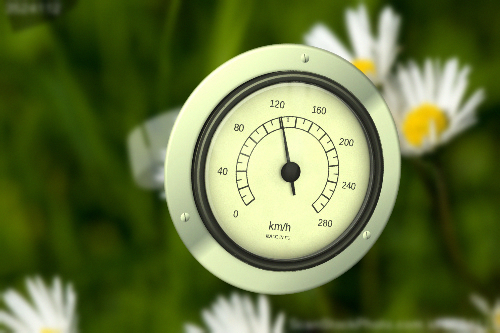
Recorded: 120 km/h
